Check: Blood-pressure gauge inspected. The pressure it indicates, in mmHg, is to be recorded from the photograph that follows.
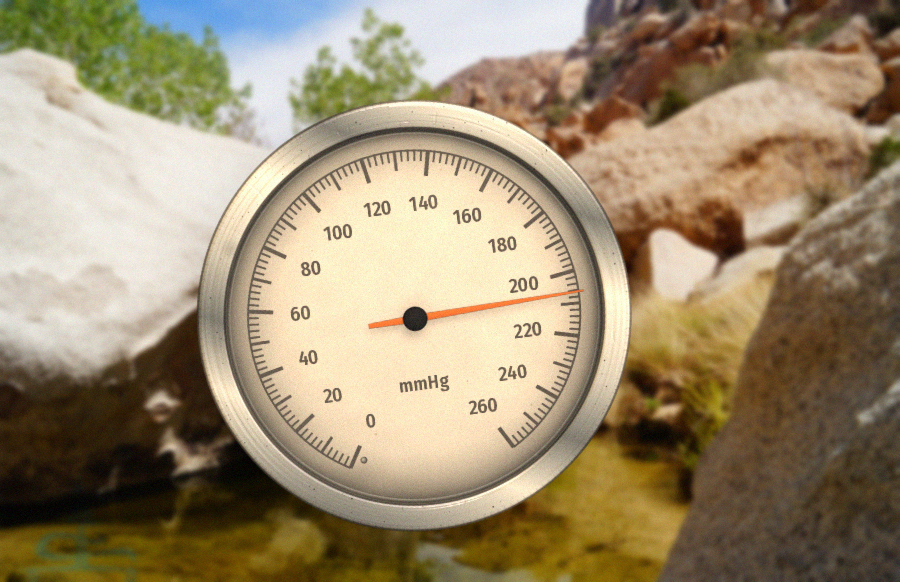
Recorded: 206 mmHg
